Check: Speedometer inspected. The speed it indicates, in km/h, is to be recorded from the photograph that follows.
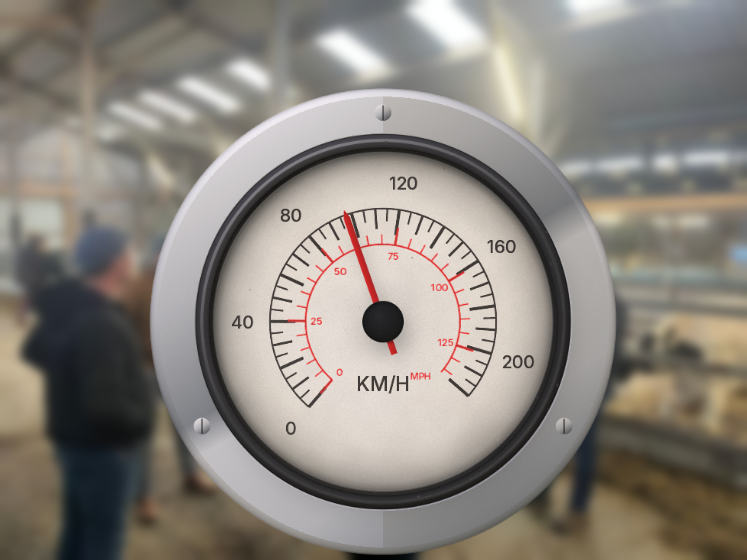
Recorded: 97.5 km/h
